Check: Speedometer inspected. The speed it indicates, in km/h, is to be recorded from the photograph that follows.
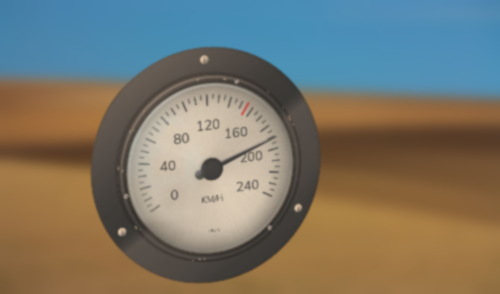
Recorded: 190 km/h
